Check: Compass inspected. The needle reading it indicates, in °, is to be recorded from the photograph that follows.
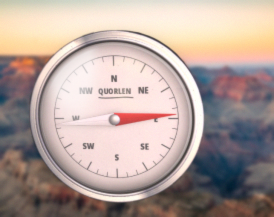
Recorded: 85 °
